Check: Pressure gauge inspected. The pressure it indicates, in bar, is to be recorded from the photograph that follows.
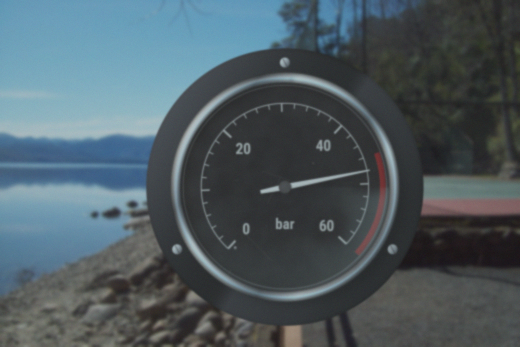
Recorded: 48 bar
